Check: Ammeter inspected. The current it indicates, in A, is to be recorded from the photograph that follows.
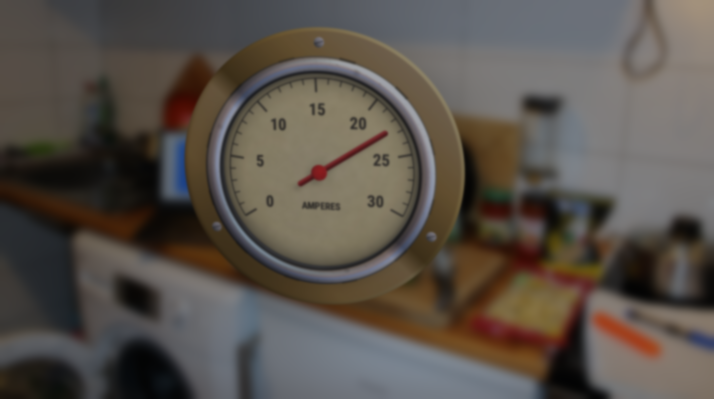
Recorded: 22.5 A
